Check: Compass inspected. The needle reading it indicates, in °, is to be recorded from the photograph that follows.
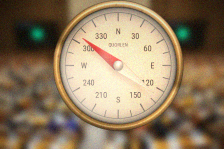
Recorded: 307.5 °
